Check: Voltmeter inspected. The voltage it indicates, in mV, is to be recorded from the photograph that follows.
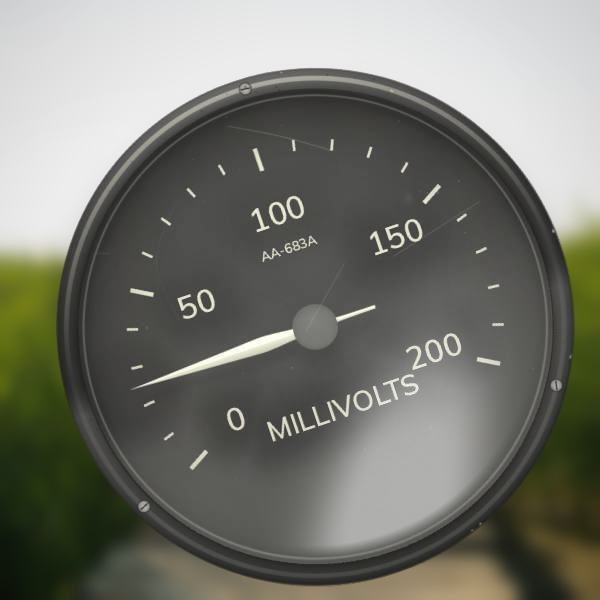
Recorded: 25 mV
